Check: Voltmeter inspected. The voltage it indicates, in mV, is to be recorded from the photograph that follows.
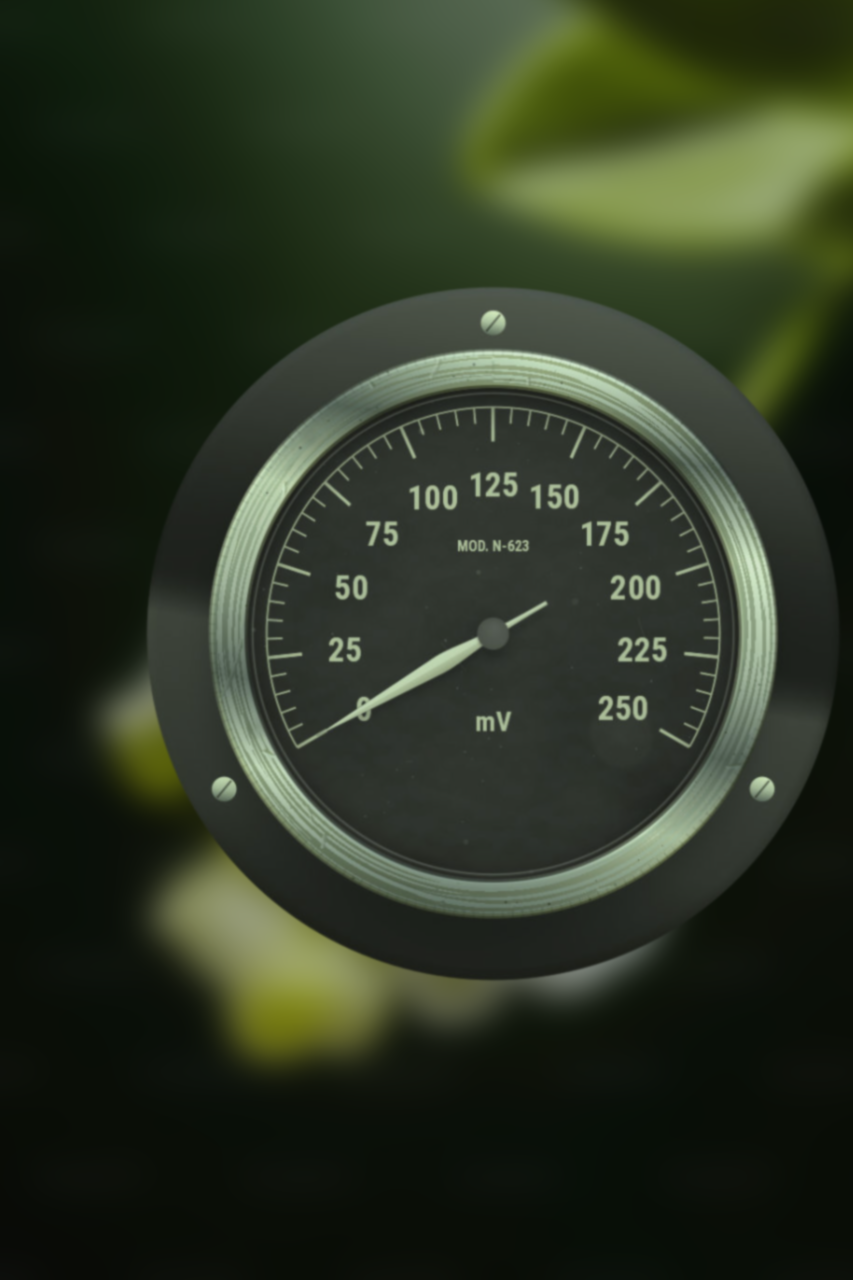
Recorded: 0 mV
